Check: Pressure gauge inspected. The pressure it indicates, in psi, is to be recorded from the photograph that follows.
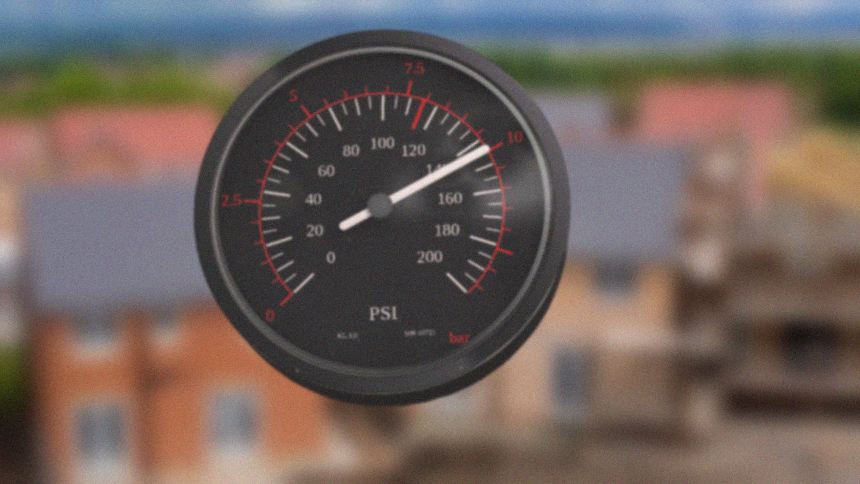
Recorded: 145 psi
